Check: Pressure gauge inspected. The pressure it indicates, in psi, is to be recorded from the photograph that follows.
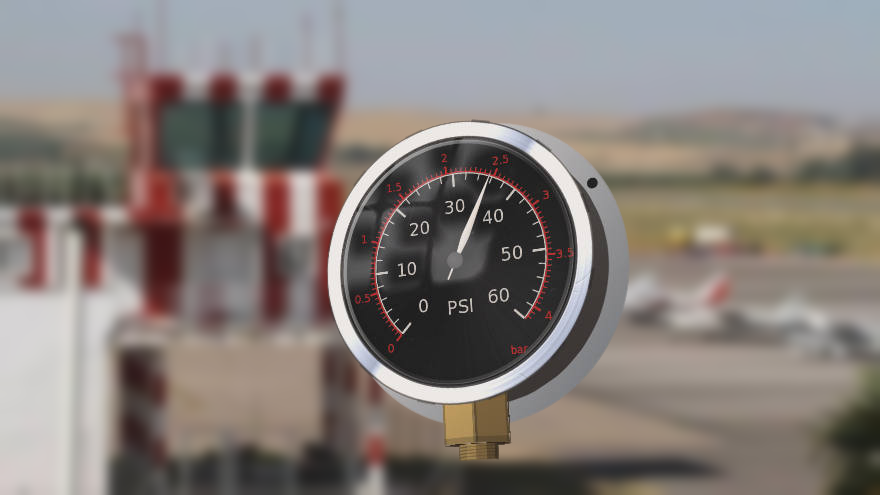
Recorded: 36 psi
